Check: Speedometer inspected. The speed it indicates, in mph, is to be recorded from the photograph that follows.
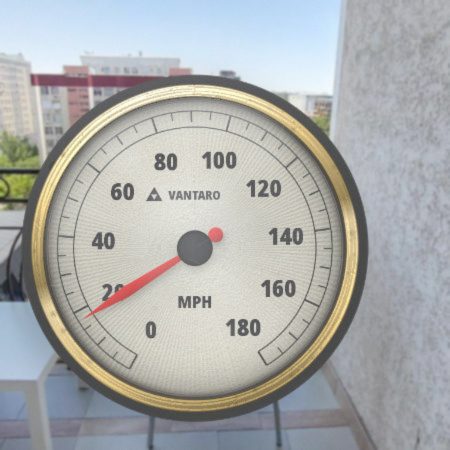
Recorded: 17.5 mph
